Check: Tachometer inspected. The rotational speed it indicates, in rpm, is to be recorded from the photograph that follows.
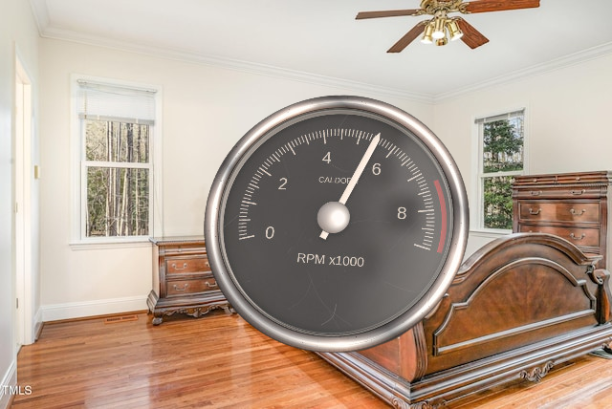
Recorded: 5500 rpm
